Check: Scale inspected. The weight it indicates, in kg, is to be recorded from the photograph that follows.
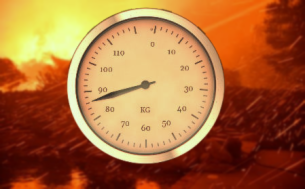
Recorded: 86 kg
